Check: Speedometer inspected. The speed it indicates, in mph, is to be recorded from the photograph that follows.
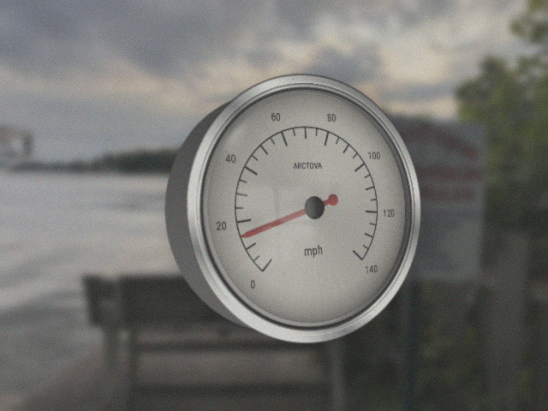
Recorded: 15 mph
